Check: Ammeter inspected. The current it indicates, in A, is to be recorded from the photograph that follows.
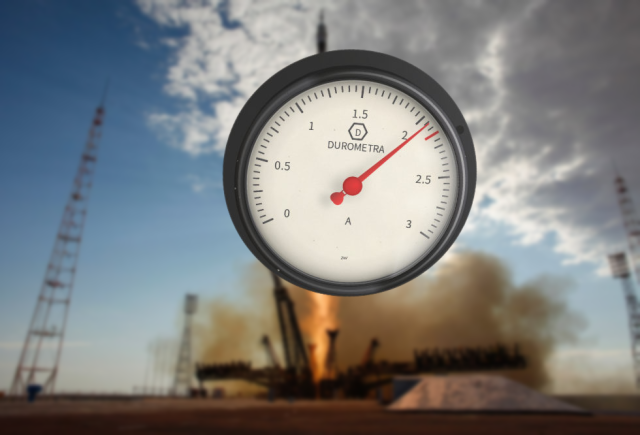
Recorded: 2.05 A
